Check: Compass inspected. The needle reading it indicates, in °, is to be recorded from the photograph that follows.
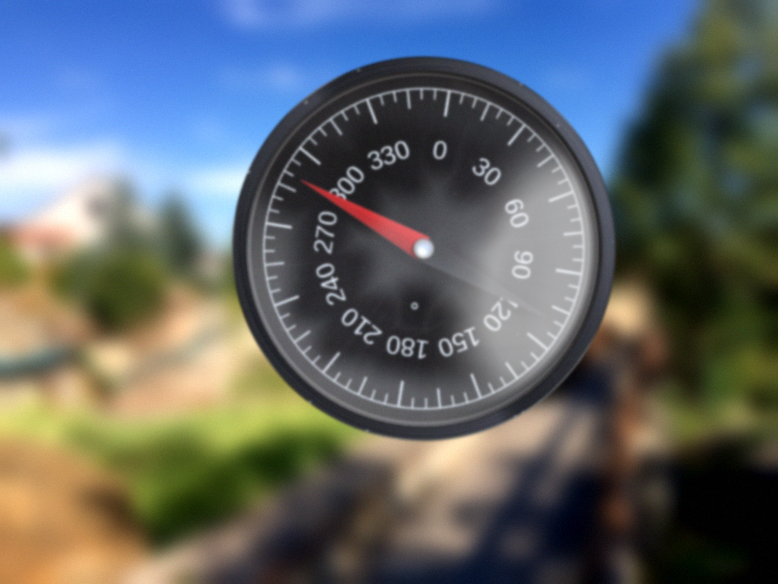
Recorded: 290 °
